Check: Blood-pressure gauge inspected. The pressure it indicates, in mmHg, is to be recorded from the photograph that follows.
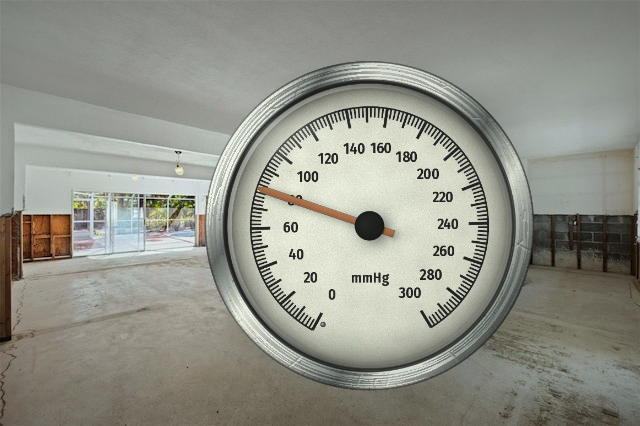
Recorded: 80 mmHg
